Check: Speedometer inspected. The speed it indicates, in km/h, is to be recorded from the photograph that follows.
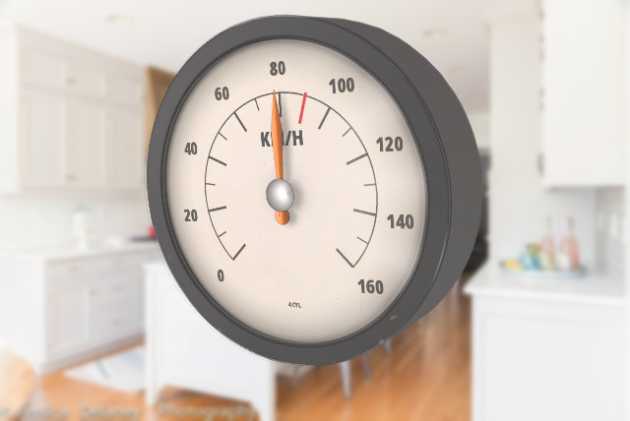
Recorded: 80 km/h
